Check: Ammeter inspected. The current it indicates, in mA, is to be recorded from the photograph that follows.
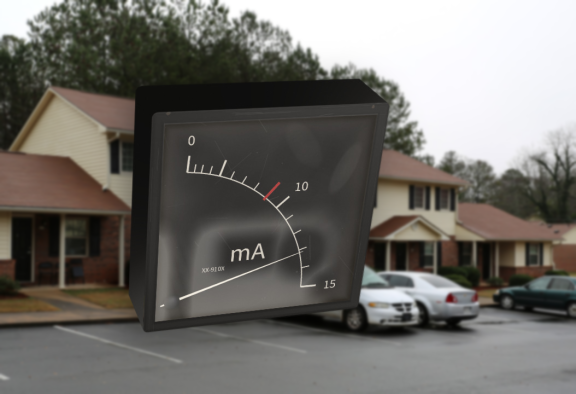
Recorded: 13 mA
